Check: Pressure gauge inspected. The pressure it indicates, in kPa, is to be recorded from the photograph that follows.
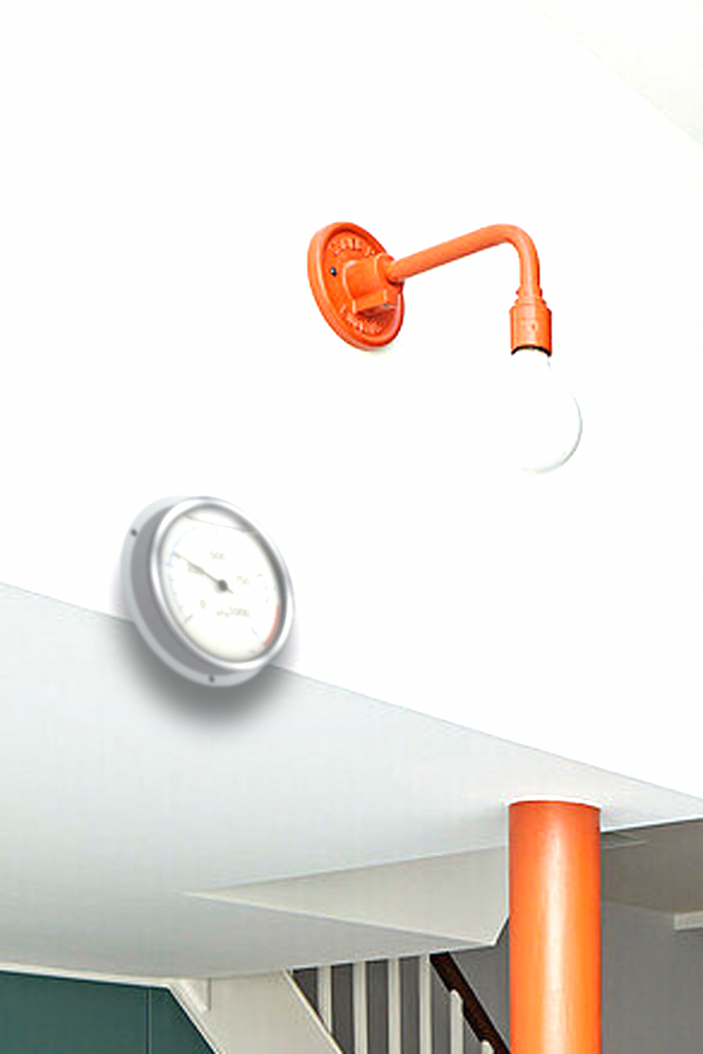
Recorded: 250 kPa
